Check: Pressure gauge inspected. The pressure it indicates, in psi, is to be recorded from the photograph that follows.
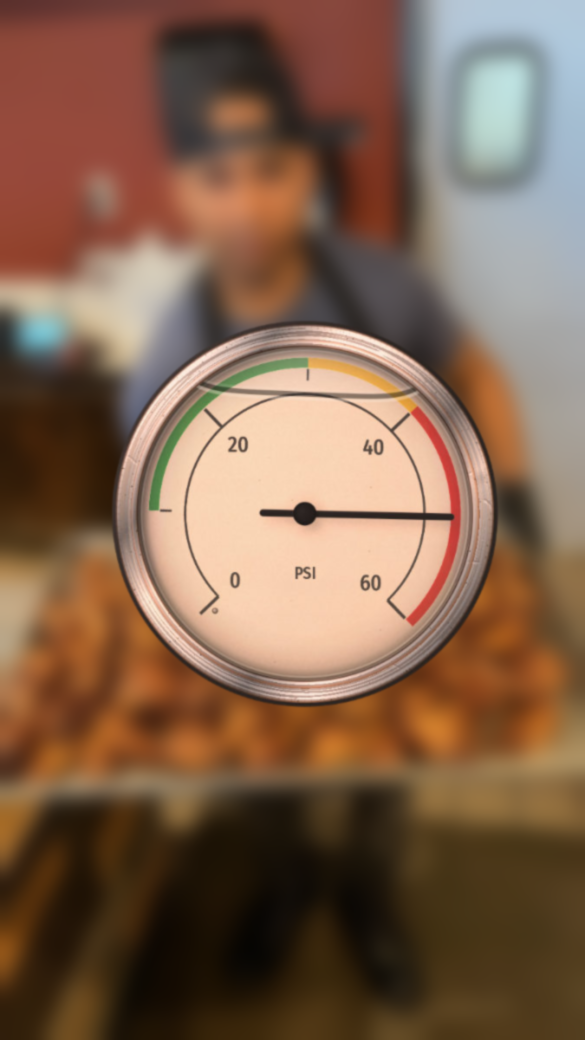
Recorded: 50 psi
